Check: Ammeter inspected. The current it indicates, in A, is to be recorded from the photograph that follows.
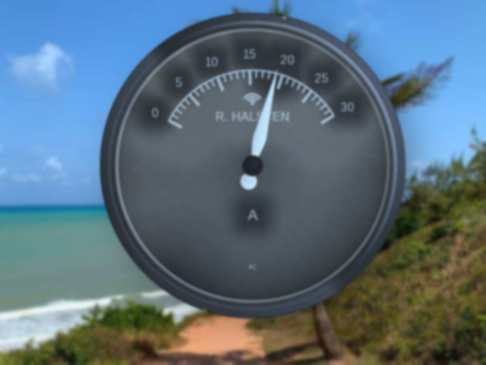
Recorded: 19 A
